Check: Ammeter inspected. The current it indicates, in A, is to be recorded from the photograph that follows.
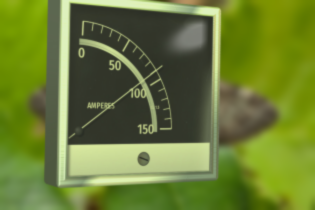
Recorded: 90 A
